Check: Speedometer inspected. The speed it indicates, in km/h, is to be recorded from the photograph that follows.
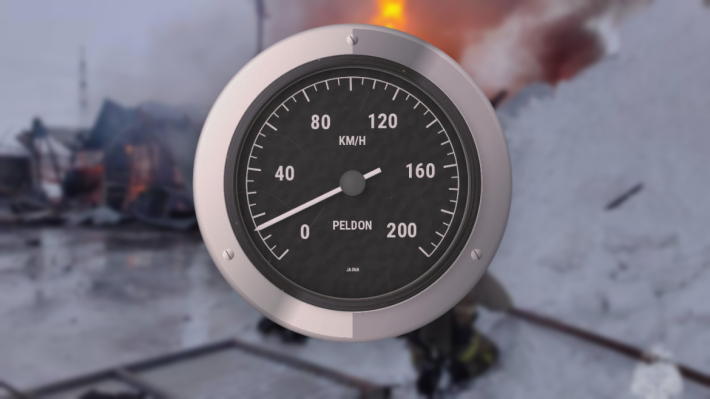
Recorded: 15 km/h
